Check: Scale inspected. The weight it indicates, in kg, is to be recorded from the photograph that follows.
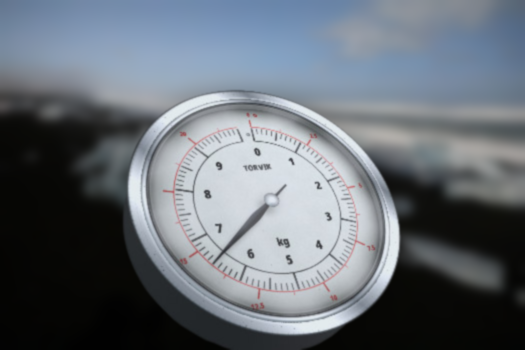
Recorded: 6.5 kg
